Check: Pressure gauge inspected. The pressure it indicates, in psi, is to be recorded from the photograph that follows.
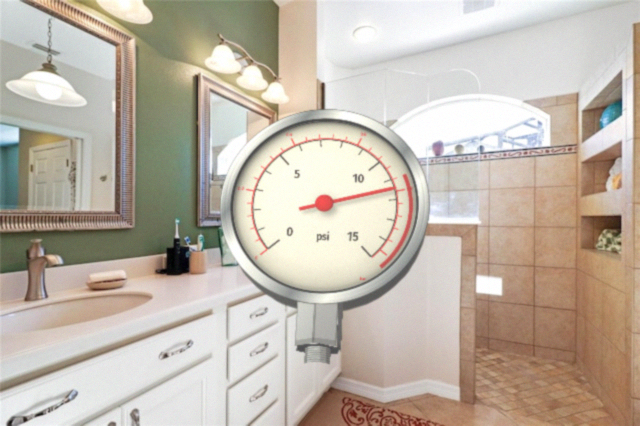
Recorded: 11.5 psi
